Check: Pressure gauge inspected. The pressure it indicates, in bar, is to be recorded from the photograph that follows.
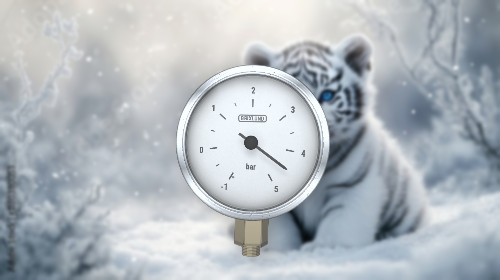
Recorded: 4.5 bar
